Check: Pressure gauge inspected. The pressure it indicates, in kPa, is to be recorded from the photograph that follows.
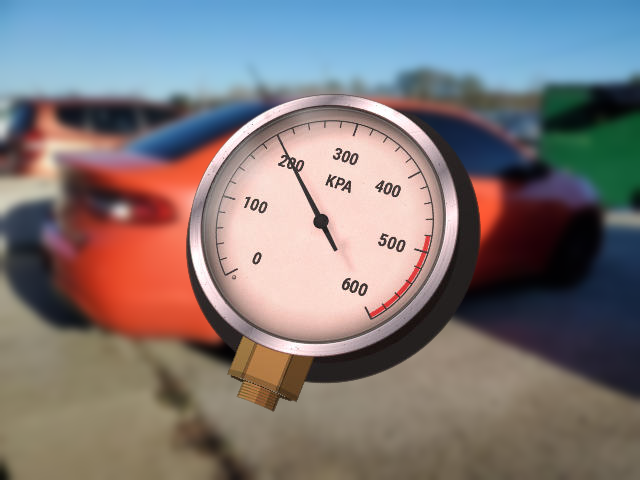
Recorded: 200 kPa
